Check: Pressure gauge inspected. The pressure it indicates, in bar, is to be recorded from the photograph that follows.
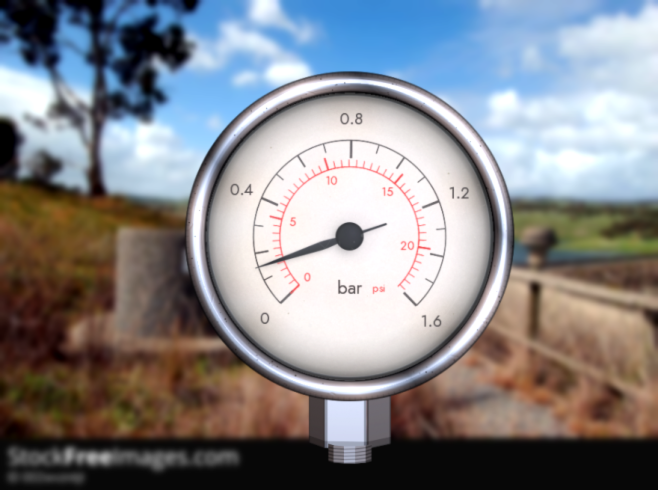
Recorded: 0.15 bar
